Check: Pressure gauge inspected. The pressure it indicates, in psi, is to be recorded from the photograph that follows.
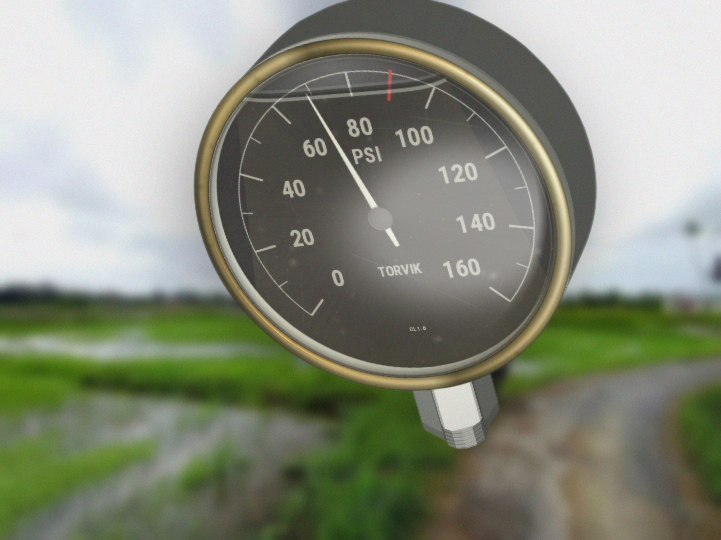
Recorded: 70 psi
